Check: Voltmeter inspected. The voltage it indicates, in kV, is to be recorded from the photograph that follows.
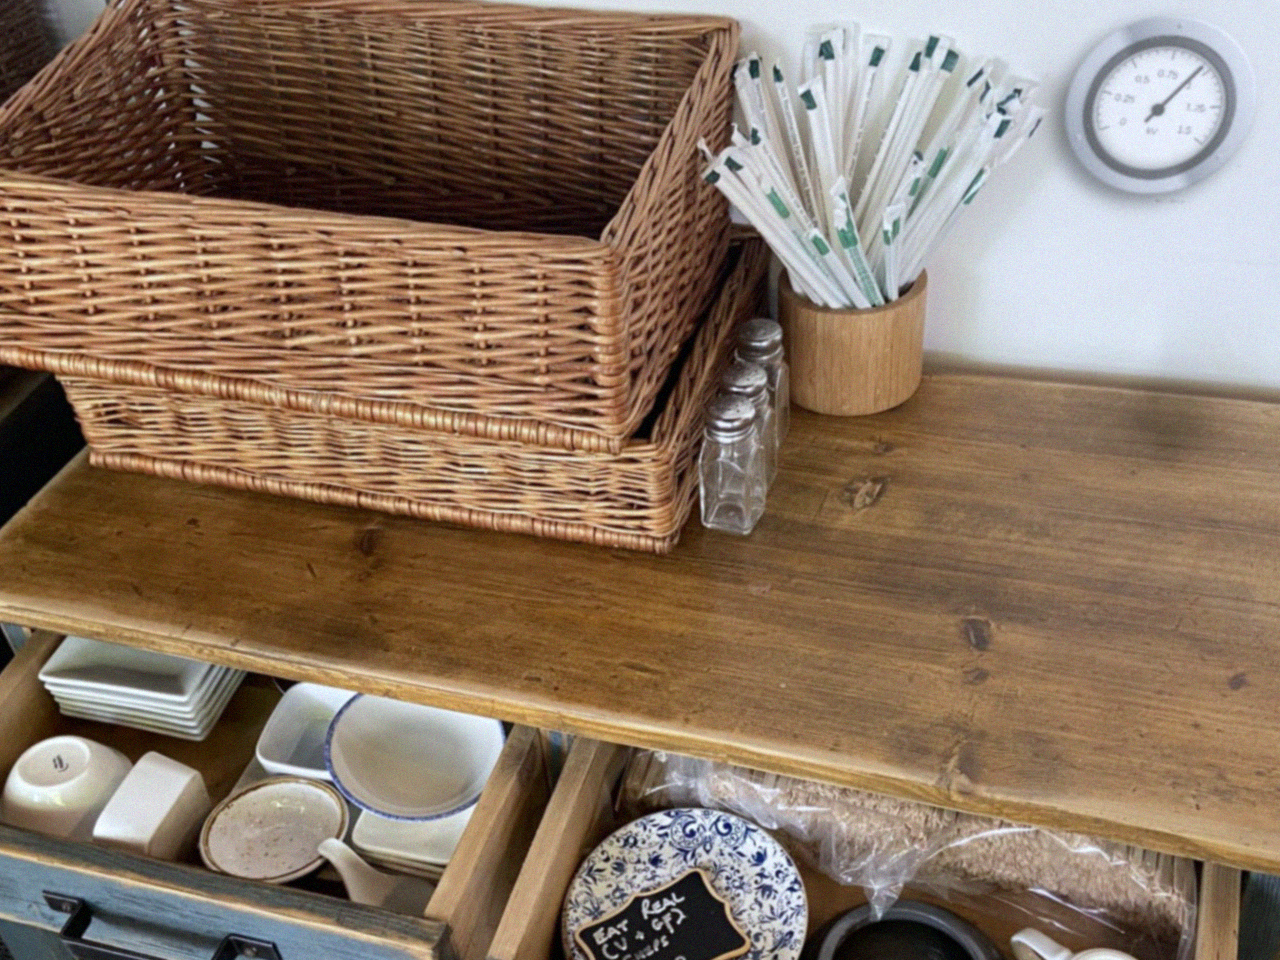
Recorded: 0.95 kV
